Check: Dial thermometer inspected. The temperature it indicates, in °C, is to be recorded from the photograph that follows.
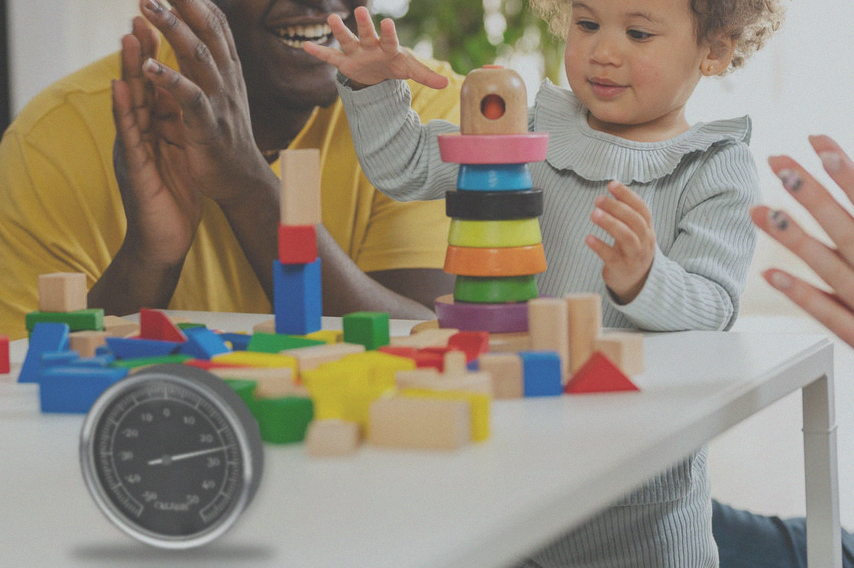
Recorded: 25 °C
